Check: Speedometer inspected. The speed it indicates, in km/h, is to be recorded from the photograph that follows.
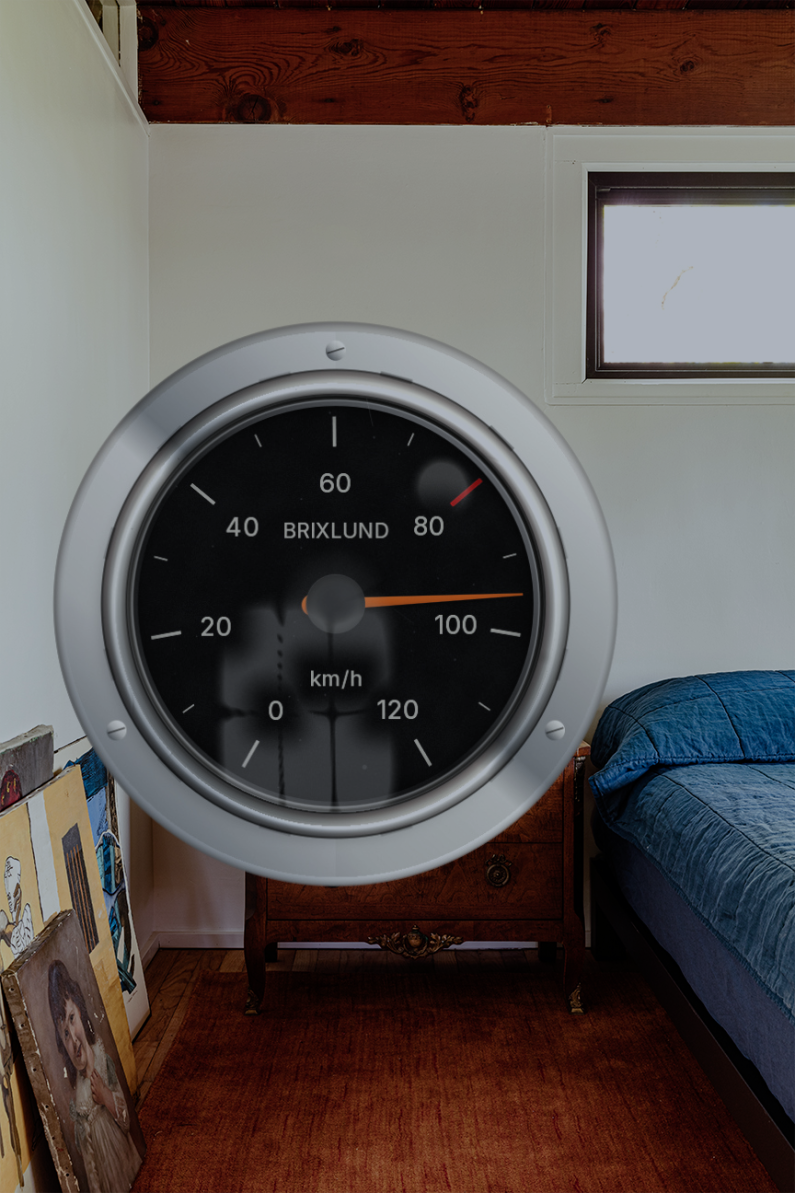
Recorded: 95 km/h
